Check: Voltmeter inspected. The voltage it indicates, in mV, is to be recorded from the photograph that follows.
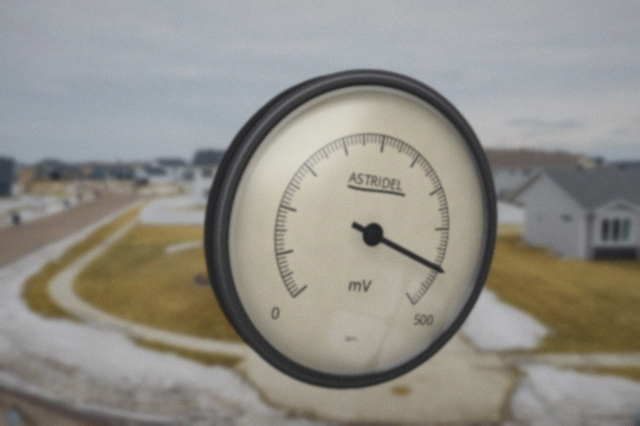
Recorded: 450 mV
